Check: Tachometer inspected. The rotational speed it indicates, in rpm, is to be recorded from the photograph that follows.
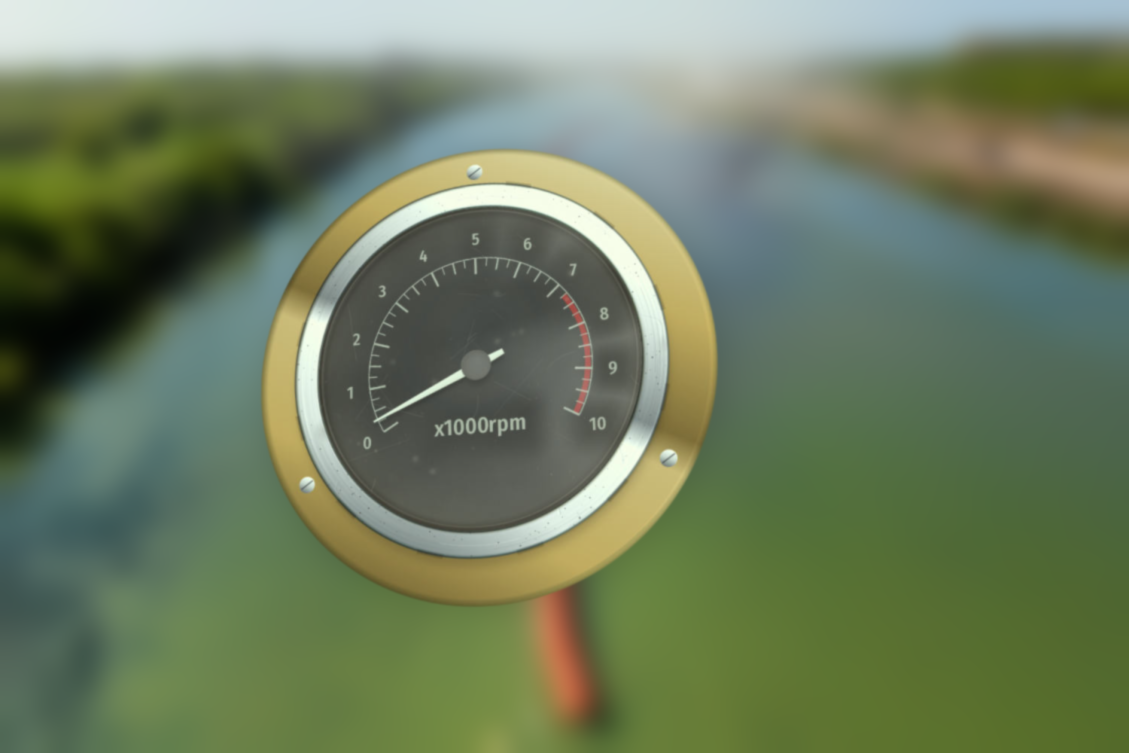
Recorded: 250 rpm
